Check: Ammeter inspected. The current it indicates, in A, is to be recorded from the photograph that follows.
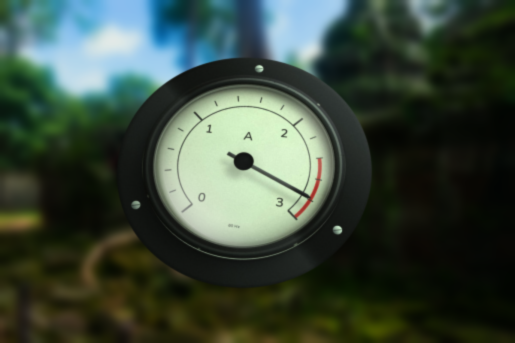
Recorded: 2.8 A
